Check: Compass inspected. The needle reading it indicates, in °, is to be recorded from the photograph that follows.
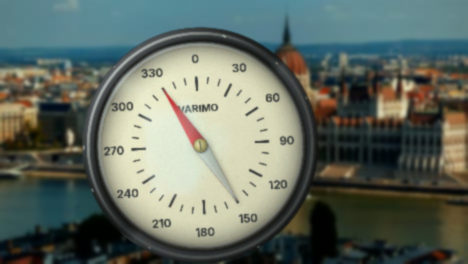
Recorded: 330 °
